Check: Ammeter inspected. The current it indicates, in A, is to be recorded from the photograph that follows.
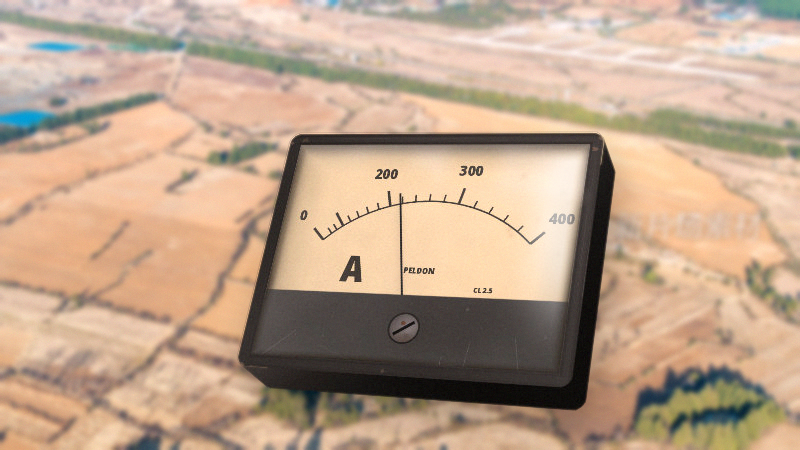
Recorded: 220 A
